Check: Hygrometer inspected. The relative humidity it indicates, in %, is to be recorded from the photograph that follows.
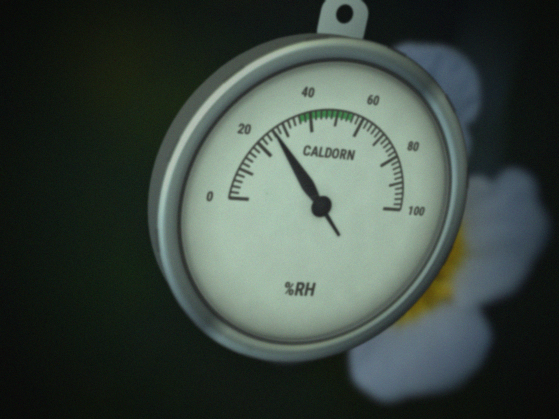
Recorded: 26 %
